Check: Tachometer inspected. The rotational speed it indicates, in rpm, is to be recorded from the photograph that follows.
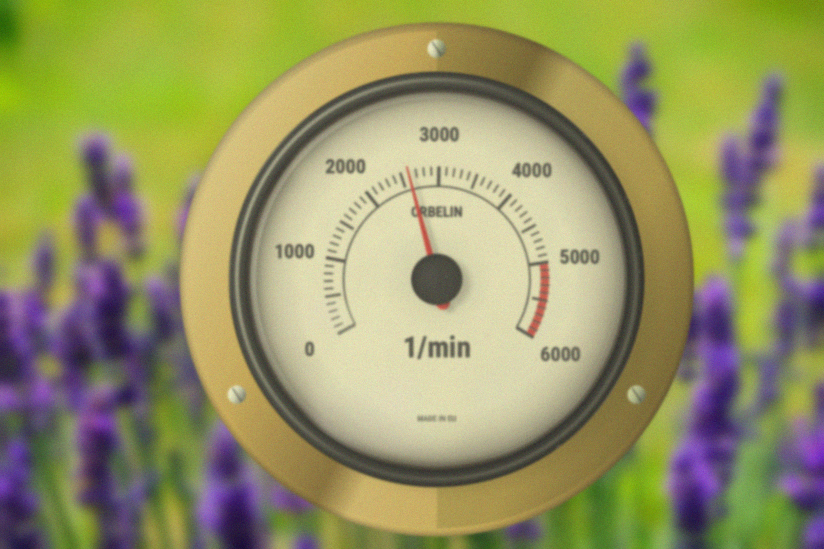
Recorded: 2600 rpm
